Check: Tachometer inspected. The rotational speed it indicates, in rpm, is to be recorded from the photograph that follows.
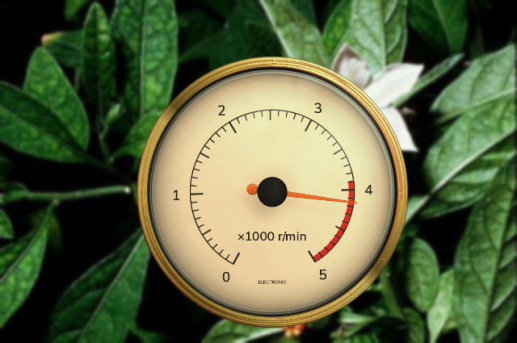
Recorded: 4150 rpm
